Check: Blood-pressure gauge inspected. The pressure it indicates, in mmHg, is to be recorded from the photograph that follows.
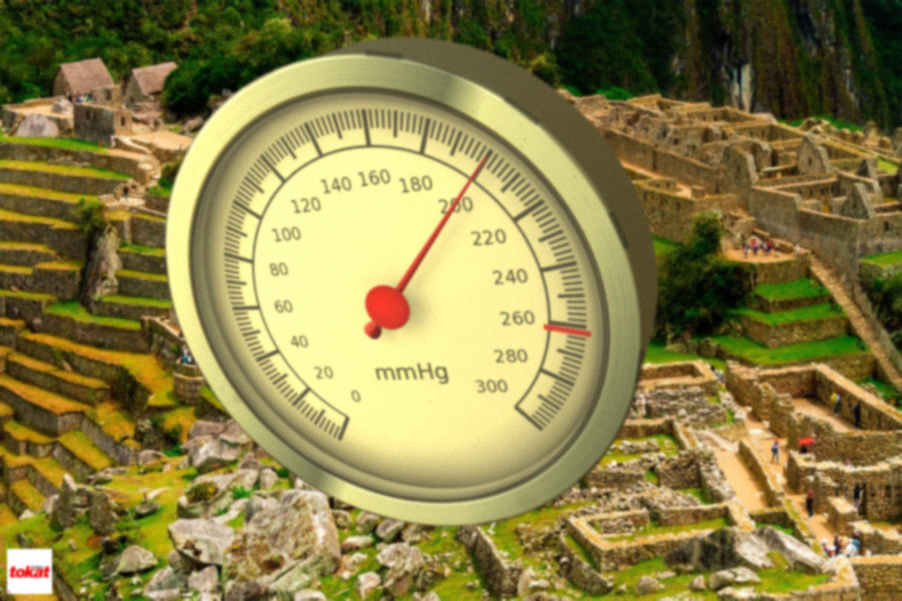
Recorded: 200 mmHg
